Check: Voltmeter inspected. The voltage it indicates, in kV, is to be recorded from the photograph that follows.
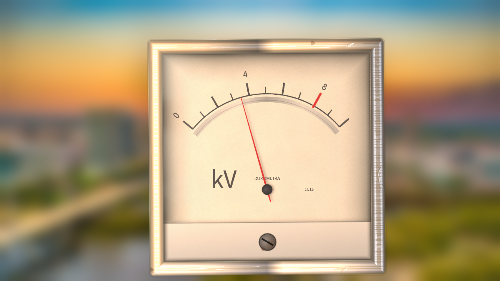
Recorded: 3.5 kV
